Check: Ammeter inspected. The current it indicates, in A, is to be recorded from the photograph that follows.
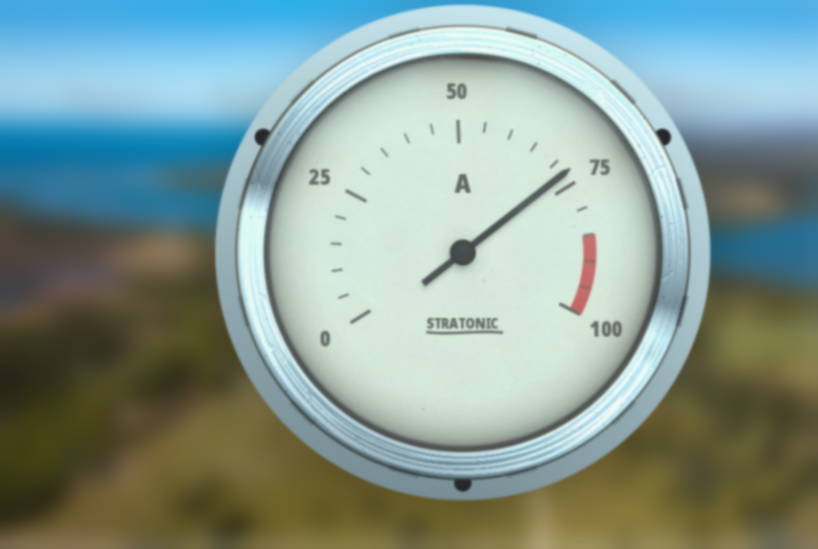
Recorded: 72.5 A
